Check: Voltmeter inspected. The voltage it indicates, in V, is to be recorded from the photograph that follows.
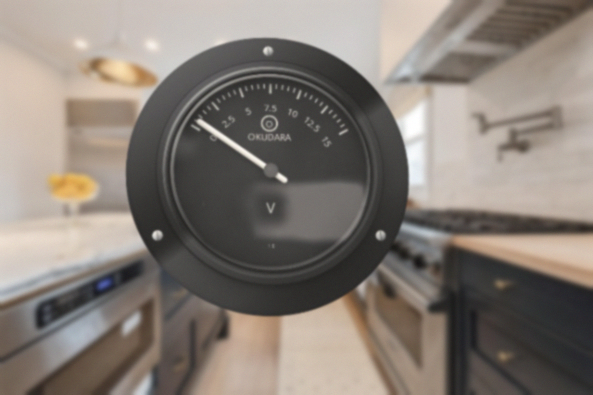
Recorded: 0.5 V
